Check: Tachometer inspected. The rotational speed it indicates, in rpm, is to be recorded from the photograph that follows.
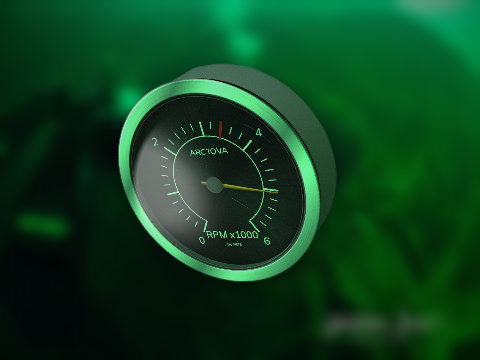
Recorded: 5000 rpm
